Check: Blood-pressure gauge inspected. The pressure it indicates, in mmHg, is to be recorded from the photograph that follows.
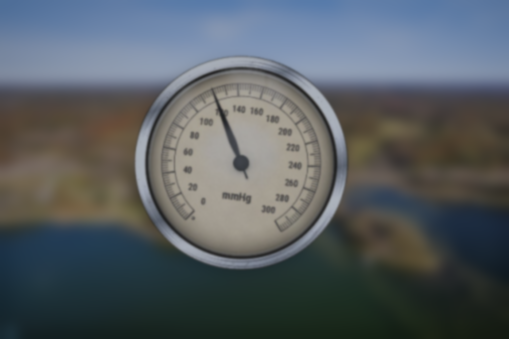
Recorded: 120 mmHg
